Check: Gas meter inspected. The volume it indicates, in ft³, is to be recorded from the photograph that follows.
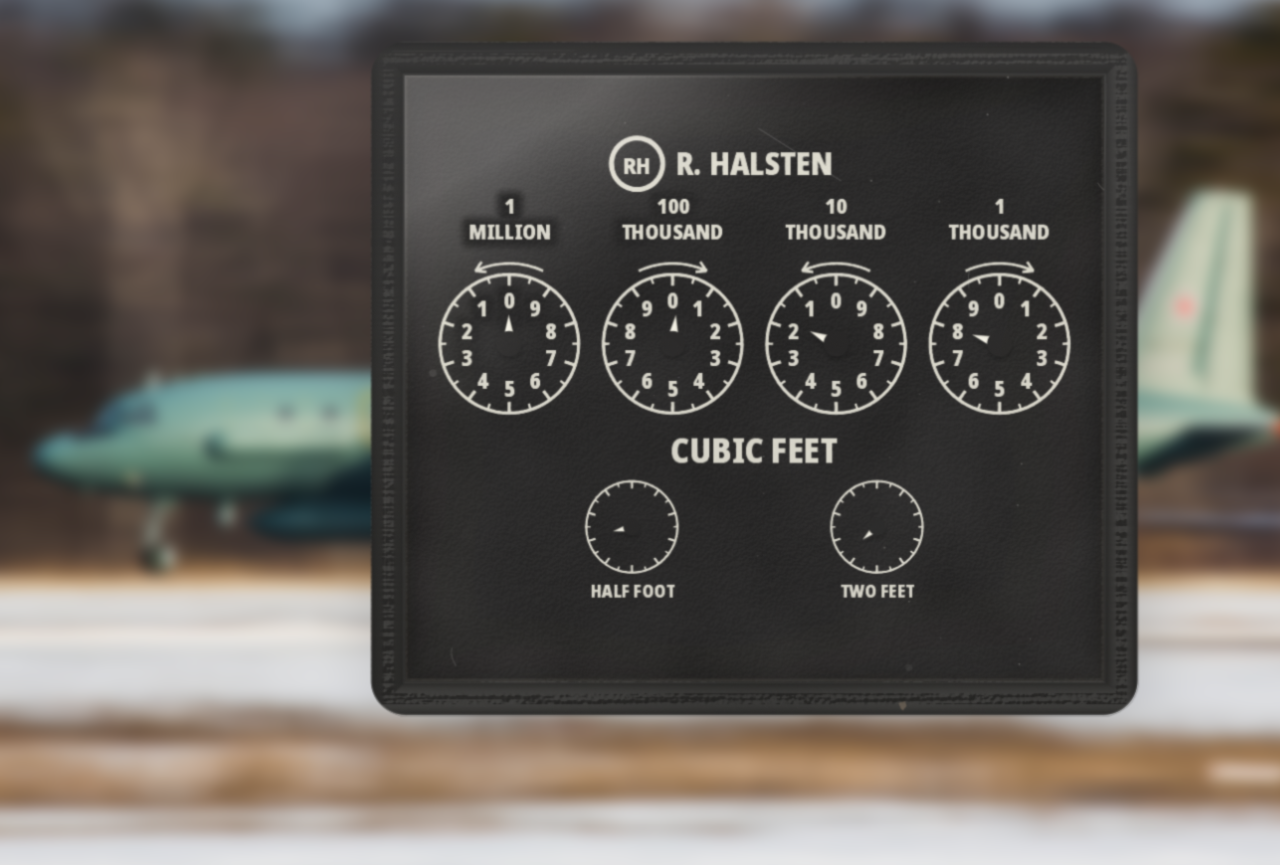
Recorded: 1800 ft³
